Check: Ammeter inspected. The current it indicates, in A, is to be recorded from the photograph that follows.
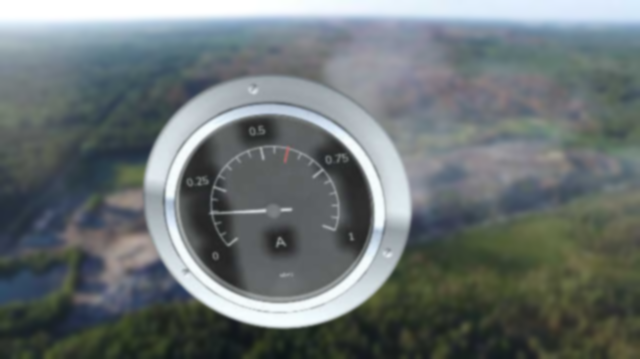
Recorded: 0.15 A
